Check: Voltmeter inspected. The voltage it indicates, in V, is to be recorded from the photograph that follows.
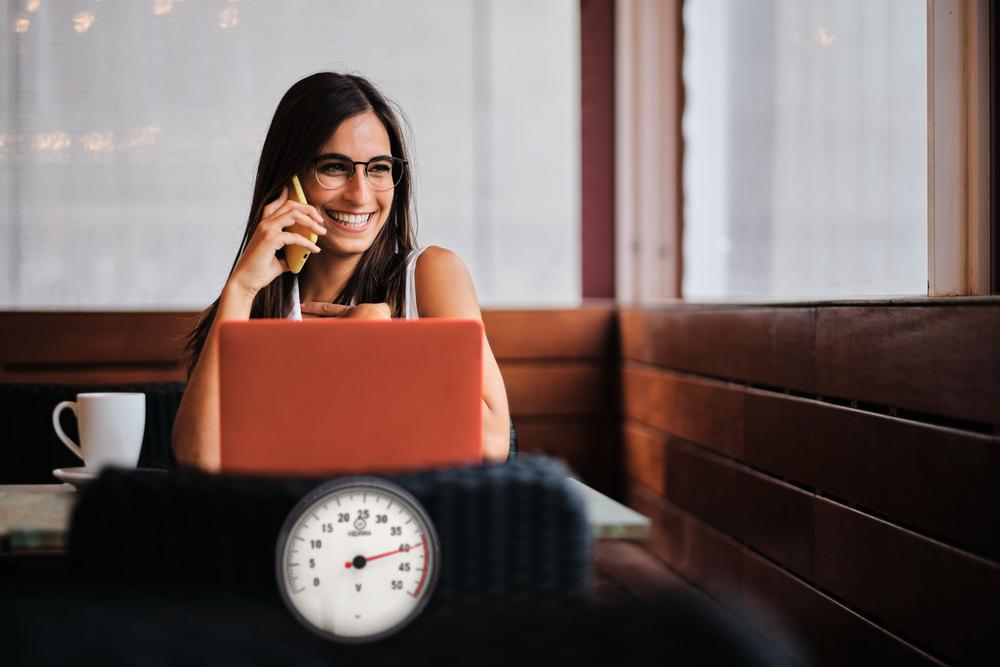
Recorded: 40 V
